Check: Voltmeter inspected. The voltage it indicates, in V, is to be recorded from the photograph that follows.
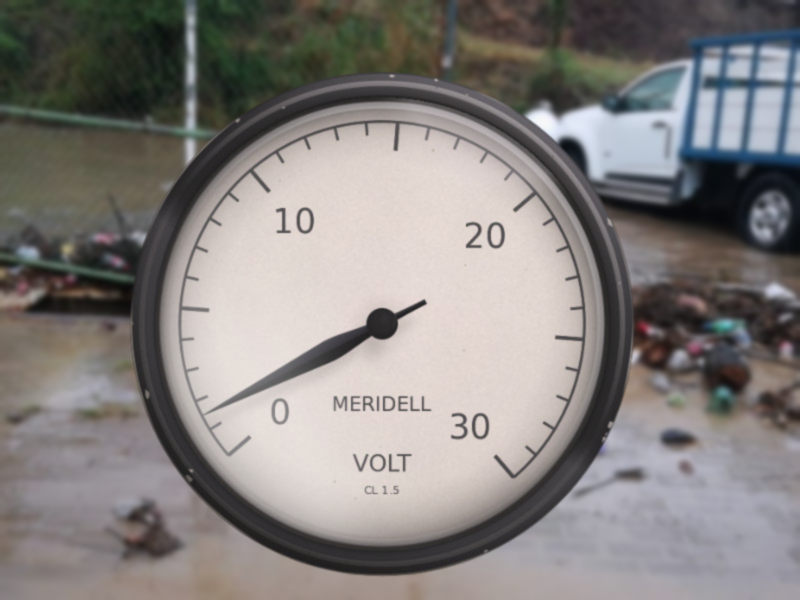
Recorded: 1.5 V
